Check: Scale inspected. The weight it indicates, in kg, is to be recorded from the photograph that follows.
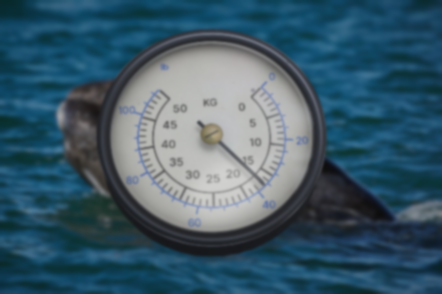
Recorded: 17 kg
